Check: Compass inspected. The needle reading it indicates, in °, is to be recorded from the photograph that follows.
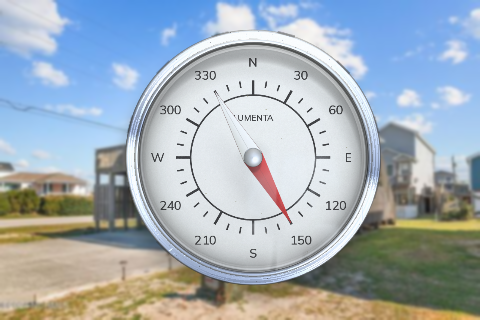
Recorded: 150 °
